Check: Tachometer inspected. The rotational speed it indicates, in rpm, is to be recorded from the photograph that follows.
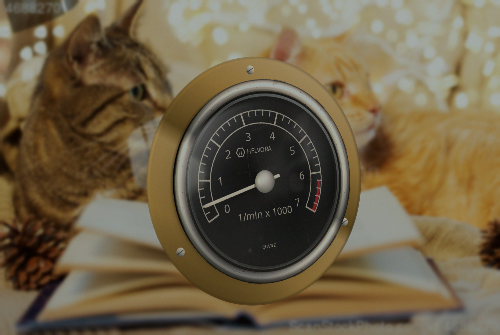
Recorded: 400 rpm
